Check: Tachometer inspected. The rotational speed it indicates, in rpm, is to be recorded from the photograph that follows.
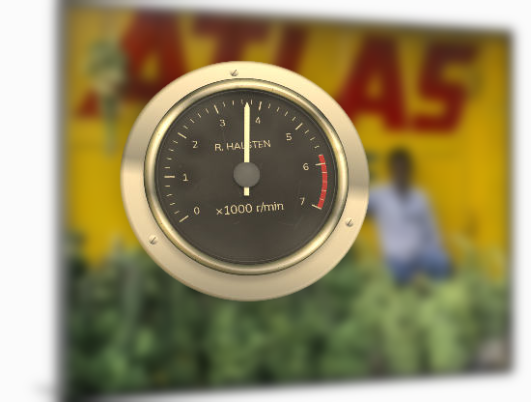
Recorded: 3700 rpm
